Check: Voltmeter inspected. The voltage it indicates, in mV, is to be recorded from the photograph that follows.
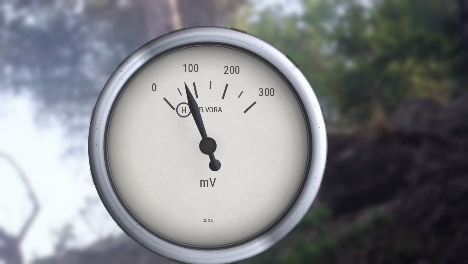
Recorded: 75 mV
